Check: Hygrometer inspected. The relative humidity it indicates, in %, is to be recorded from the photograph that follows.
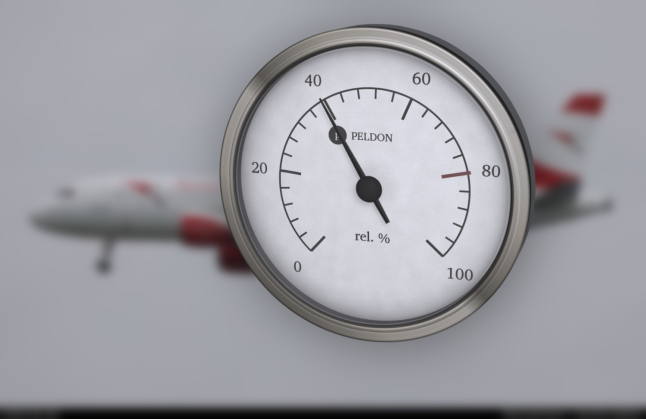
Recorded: 40 %
